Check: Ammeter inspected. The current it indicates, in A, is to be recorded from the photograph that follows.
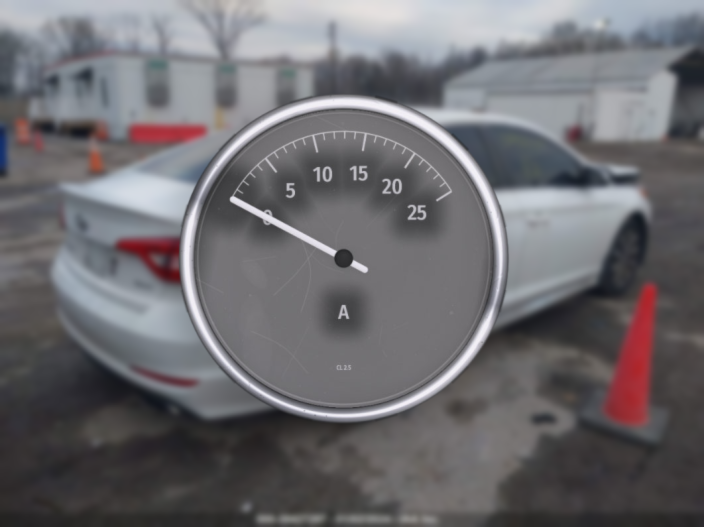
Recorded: 0 A
